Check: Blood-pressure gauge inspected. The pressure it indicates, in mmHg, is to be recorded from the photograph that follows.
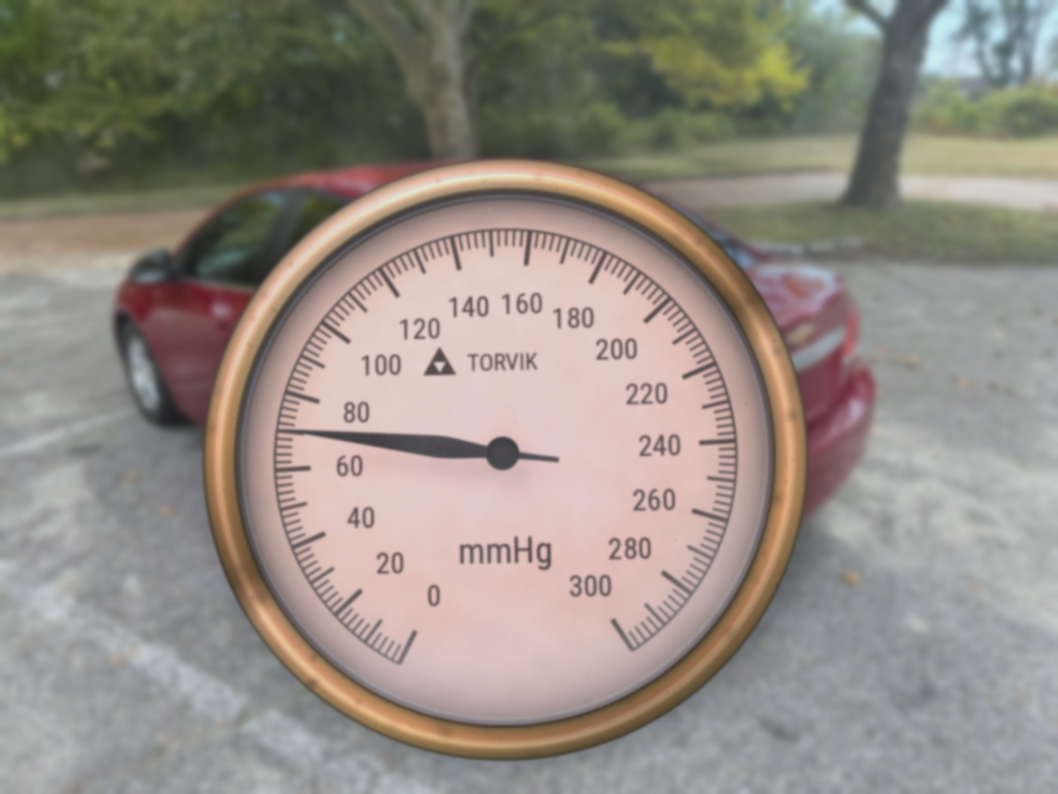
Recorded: 70 mmHg
